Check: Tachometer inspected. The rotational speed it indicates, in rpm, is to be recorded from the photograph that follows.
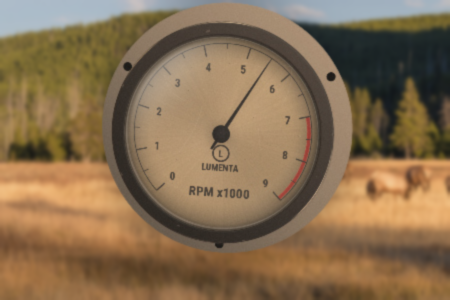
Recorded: 5500 rpm
